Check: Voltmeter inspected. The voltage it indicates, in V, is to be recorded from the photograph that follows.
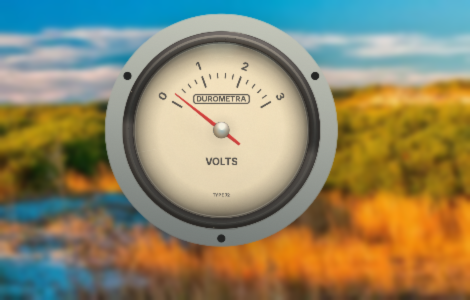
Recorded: 0.2 V
